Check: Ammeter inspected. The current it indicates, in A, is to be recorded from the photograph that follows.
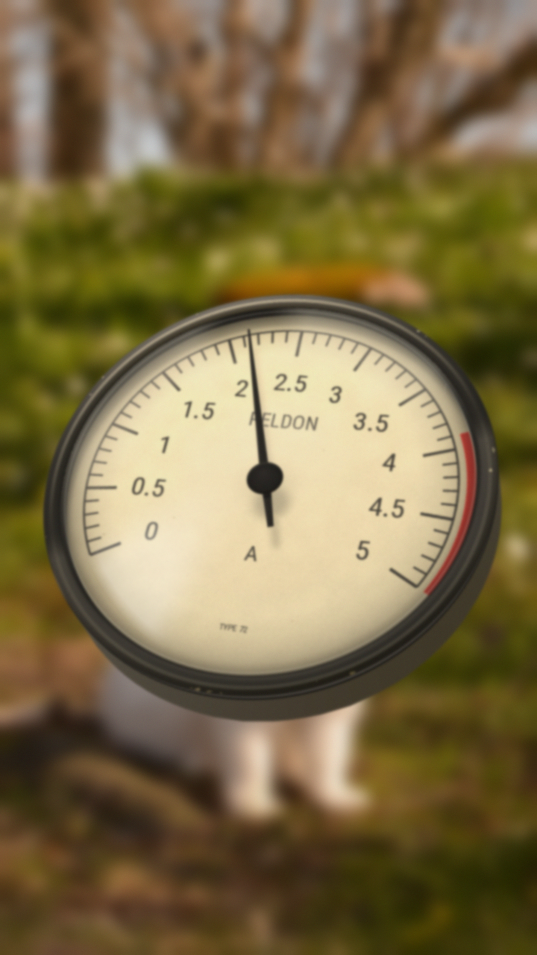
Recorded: 2.15 A
